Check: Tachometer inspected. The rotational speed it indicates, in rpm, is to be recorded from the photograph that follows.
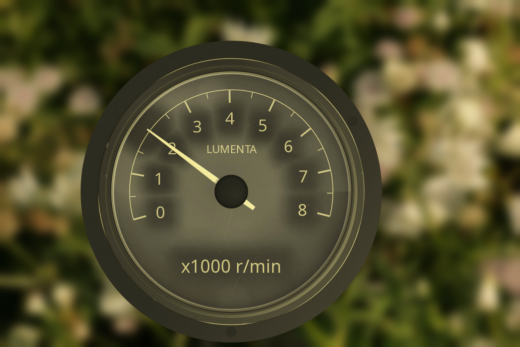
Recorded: 2000 rpm
